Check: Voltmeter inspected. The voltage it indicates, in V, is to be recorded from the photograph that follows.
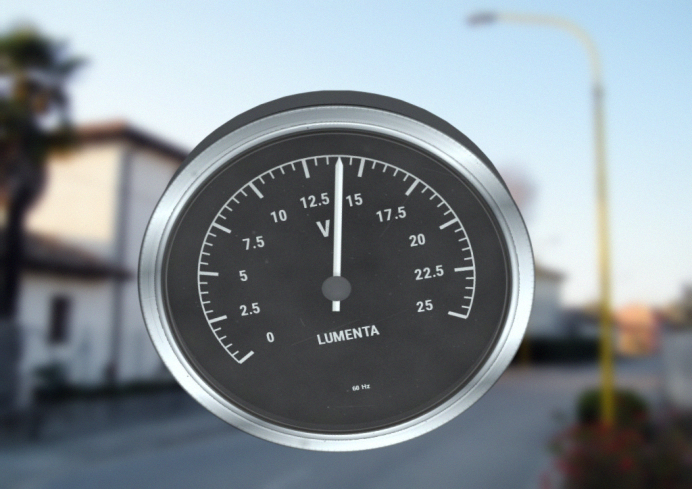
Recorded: 14 V
